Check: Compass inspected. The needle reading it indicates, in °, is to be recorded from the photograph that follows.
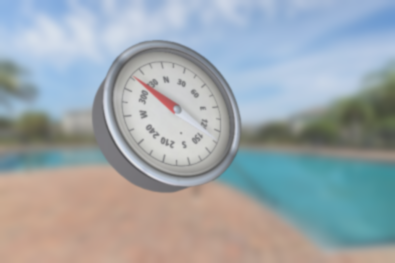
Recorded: 315 °
